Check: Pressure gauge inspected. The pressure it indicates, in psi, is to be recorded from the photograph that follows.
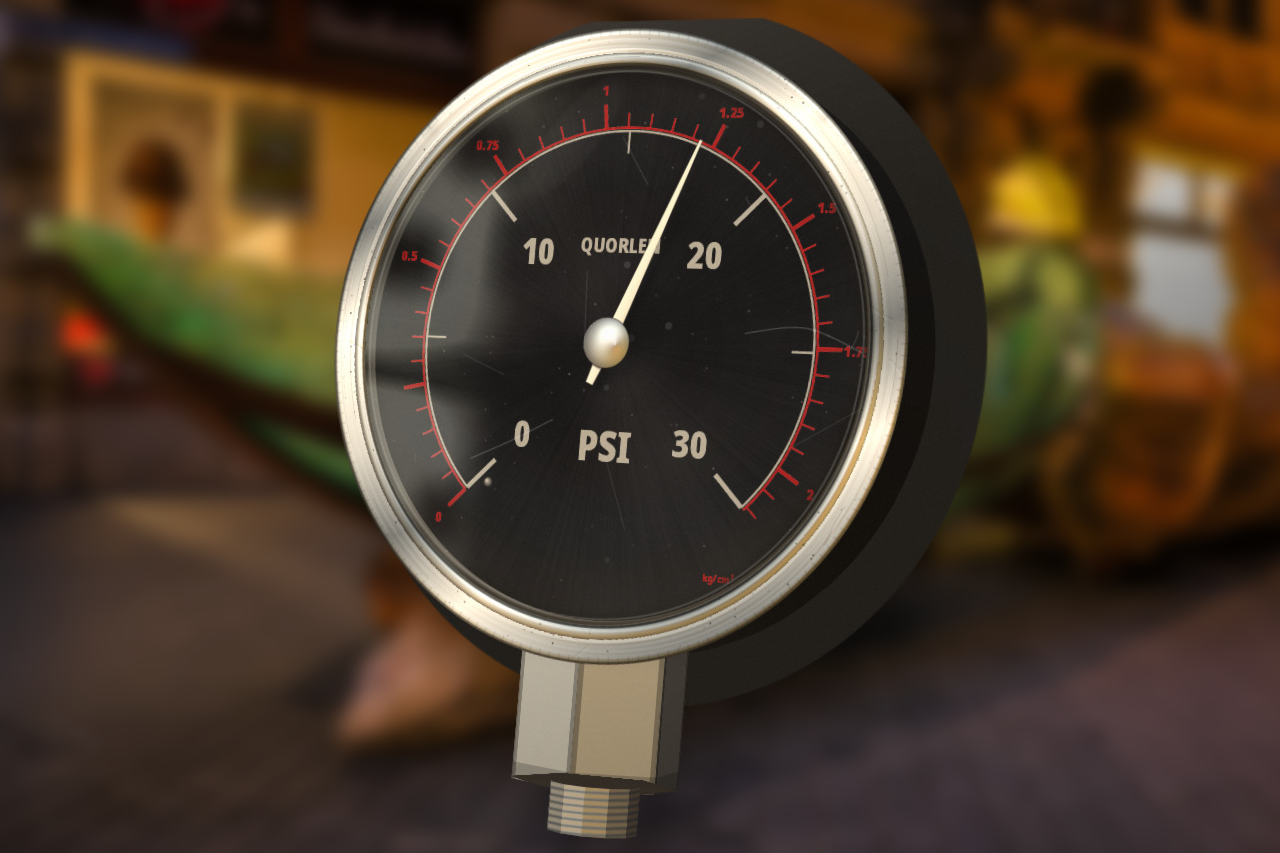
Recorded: 17.5 psi
